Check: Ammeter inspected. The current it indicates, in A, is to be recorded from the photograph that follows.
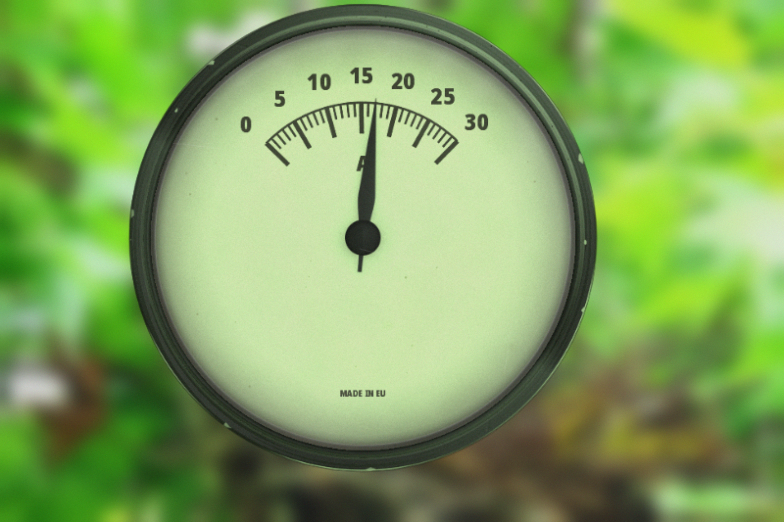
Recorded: 17 A
